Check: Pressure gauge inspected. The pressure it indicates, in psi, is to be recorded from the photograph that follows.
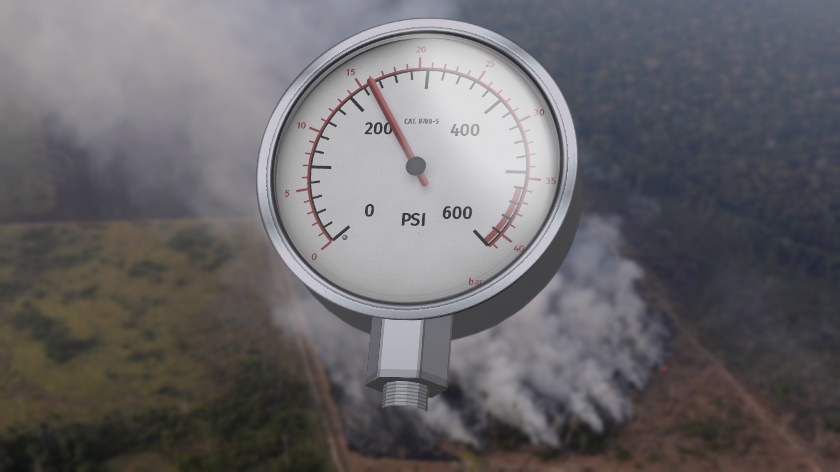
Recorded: 230 psi
